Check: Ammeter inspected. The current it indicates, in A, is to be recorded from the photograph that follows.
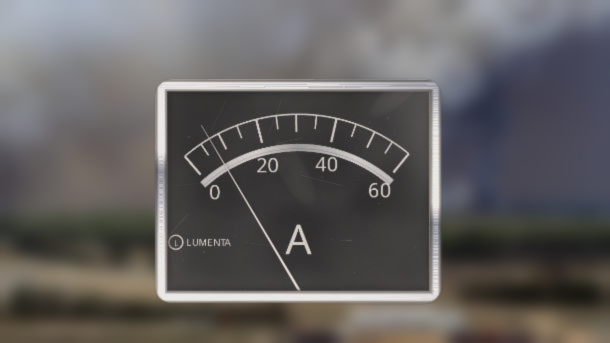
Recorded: 7.5 A
